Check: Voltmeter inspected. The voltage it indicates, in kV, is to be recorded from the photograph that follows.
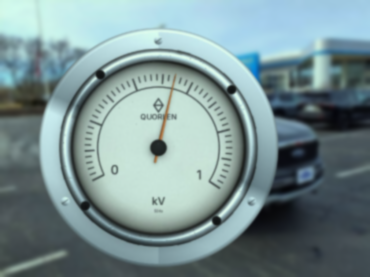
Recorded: 0.54 kV
